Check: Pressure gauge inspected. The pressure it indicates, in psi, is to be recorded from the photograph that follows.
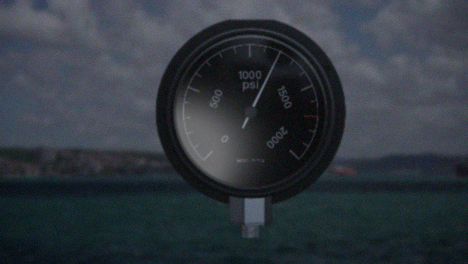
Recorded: 1200 psi
